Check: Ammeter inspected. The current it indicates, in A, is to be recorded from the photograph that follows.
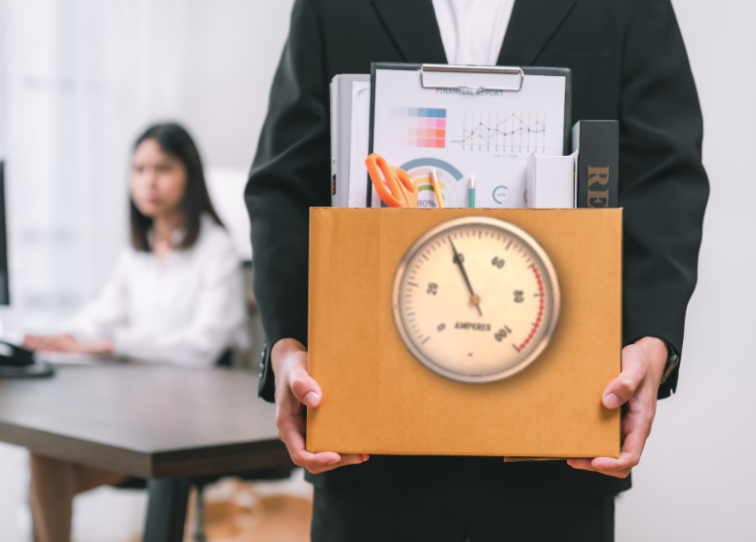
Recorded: 40 A
